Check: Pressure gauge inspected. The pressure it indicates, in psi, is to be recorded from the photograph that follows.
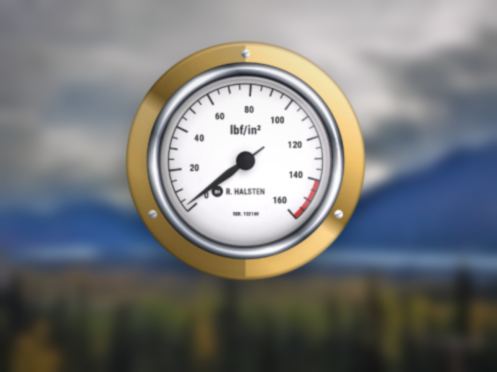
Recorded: 2.5 psi
